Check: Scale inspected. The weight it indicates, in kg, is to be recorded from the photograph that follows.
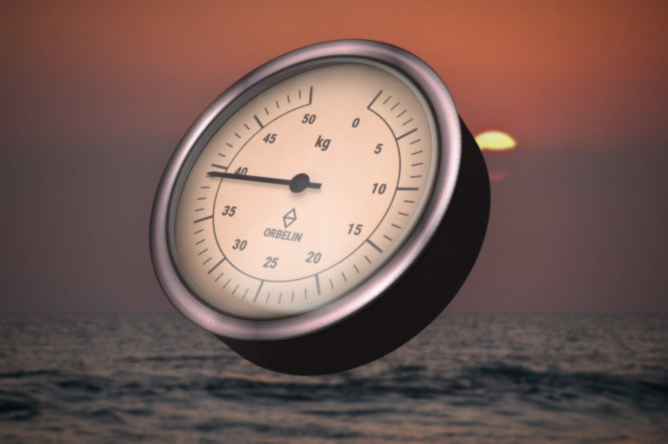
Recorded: 39 kg
